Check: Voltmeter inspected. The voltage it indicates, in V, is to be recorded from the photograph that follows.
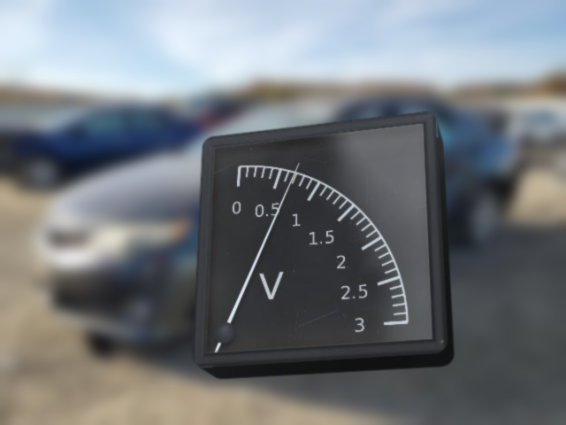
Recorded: 0.7 V
